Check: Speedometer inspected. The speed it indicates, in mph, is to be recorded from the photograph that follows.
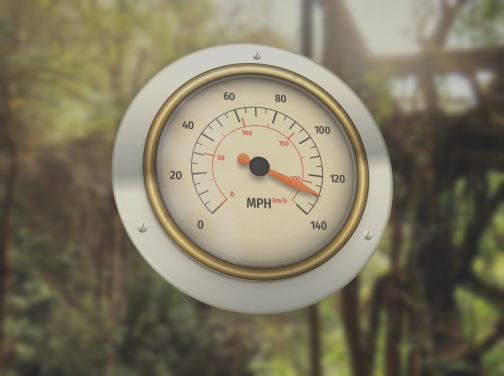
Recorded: 130 mph
